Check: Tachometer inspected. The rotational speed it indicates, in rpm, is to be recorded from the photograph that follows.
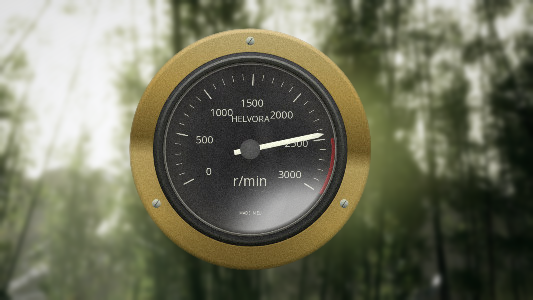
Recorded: 2450 rpm
